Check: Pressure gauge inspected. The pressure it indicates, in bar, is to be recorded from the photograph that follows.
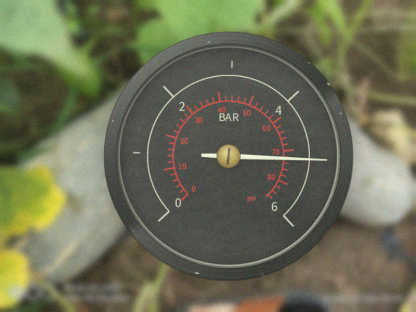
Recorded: 5 bar
